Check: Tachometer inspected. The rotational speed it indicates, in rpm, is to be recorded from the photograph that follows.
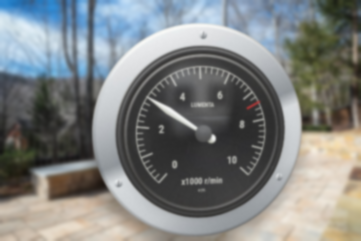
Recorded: 3000 rpm
